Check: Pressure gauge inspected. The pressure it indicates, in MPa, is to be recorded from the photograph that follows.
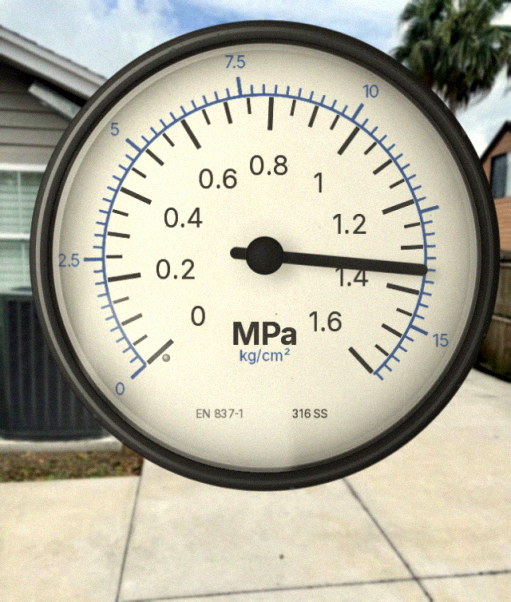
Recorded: 1.35 MPa
